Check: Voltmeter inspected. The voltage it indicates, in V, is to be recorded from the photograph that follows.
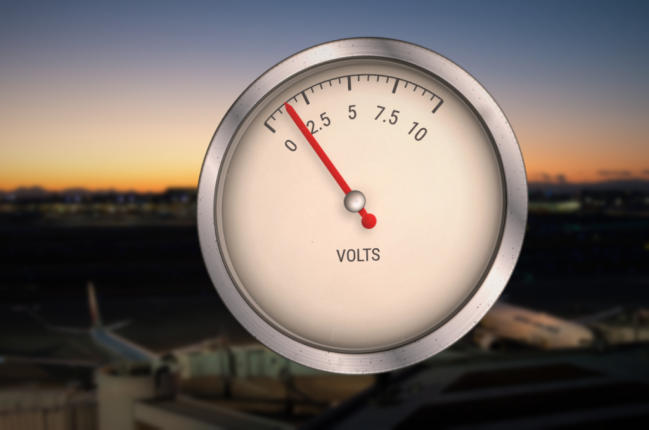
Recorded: 1.5 V
